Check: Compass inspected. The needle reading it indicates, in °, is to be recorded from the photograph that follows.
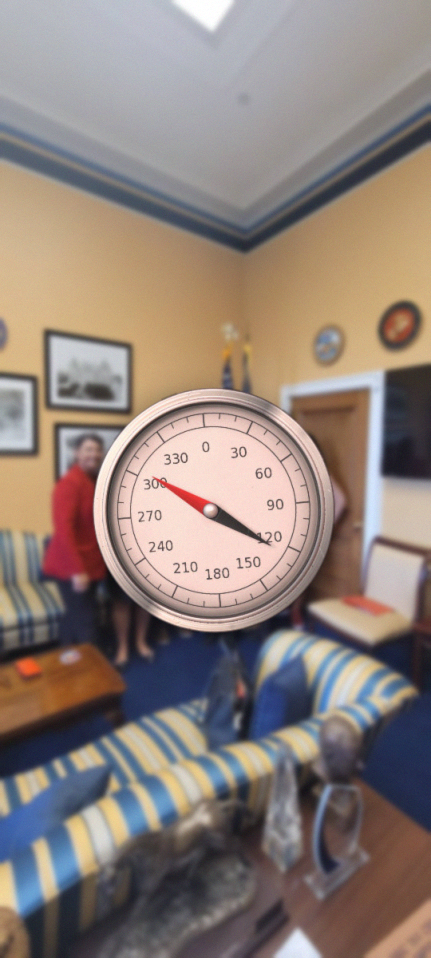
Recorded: 305 °
